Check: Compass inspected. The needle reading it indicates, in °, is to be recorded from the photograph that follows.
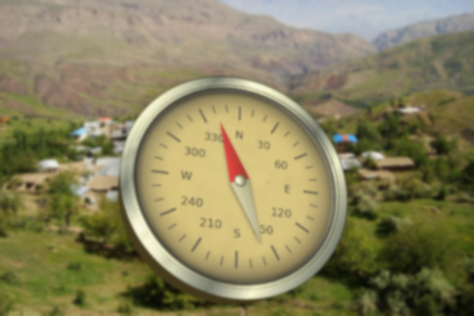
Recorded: 340 °
